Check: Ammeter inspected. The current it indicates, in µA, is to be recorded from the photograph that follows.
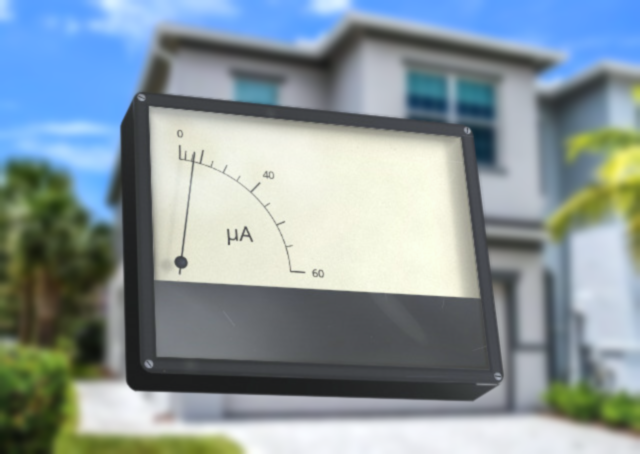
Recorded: 15 µA
